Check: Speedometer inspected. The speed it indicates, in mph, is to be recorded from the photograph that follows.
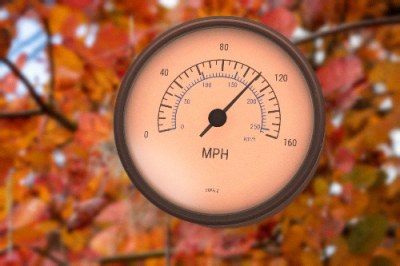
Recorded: 110 mph
